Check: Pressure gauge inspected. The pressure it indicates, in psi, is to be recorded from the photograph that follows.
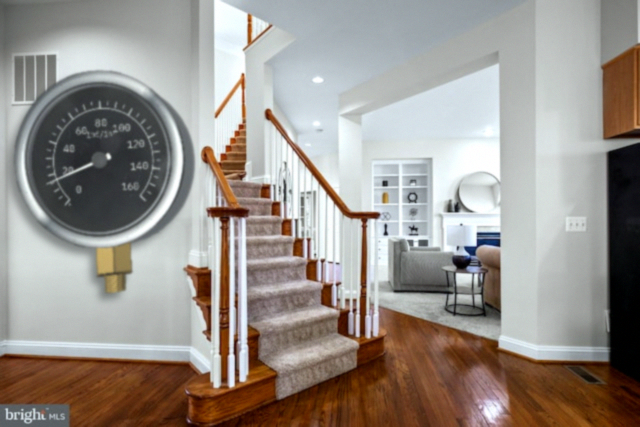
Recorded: 15 psi
